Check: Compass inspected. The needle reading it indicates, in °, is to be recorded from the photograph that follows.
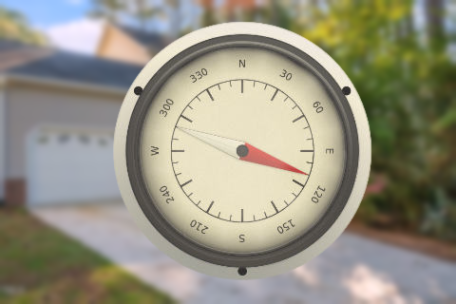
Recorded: 110 °
